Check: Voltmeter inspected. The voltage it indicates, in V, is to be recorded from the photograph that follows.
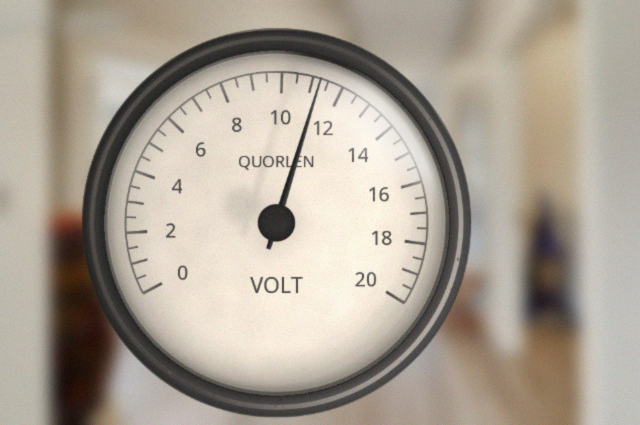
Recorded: 11.25 V
